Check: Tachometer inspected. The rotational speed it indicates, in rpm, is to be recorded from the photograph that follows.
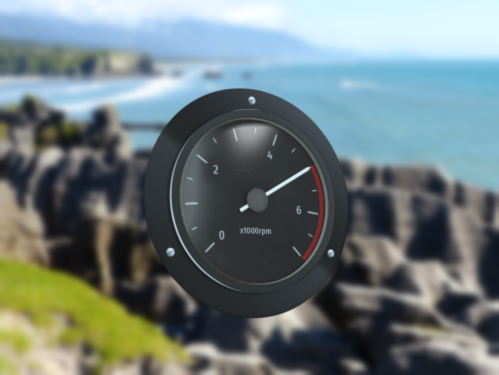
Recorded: 5000 rpm
